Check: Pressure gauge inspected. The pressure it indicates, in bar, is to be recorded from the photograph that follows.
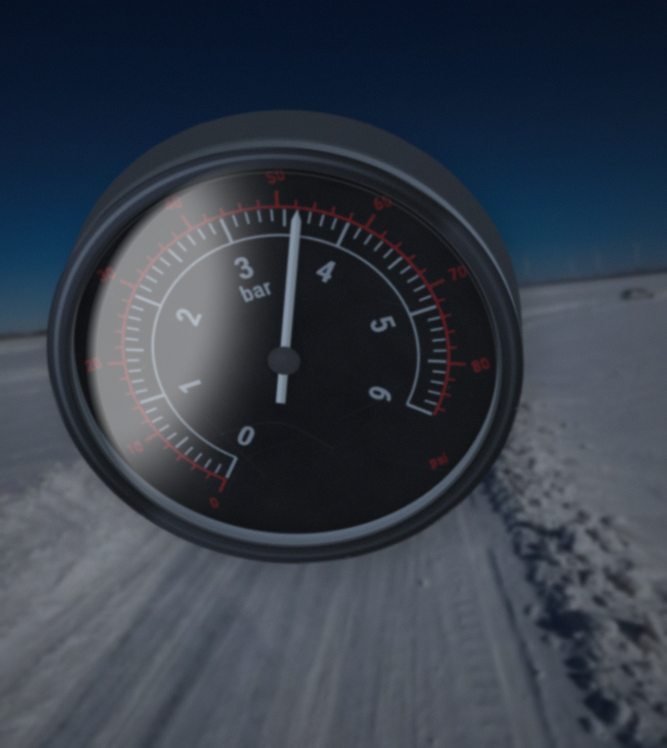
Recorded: 3.6 bar
